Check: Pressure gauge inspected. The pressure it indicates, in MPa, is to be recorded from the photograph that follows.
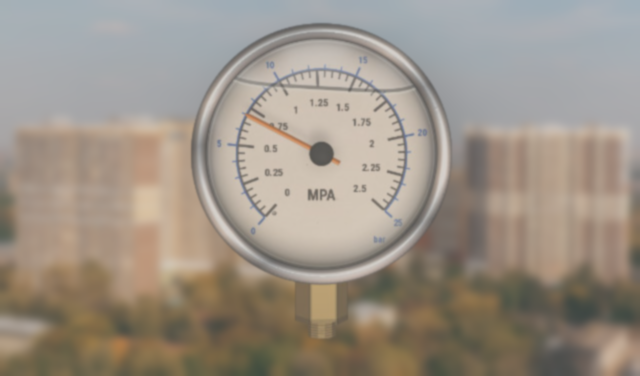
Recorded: 0.7 MPa
